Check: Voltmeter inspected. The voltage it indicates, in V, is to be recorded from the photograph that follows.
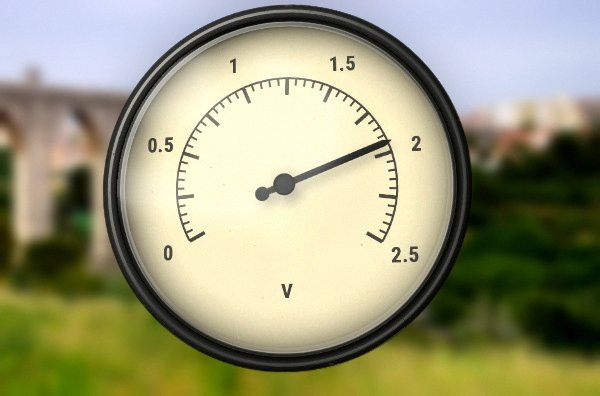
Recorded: 1.95 V
